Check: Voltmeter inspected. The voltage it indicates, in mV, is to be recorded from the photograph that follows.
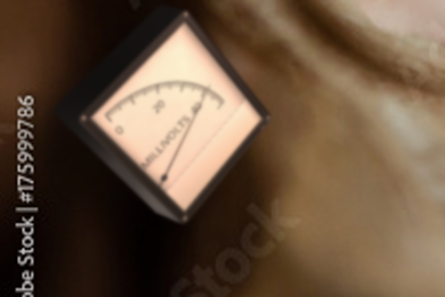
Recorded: 40 mV
